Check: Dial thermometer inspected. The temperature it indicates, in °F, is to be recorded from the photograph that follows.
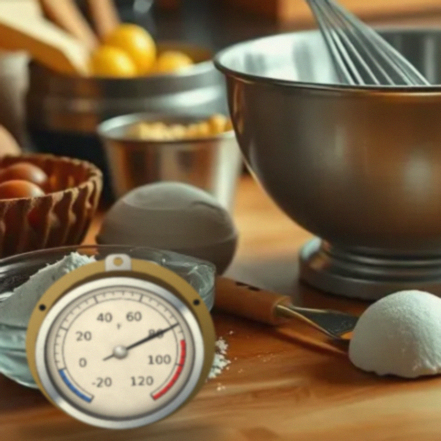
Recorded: 80 °F
